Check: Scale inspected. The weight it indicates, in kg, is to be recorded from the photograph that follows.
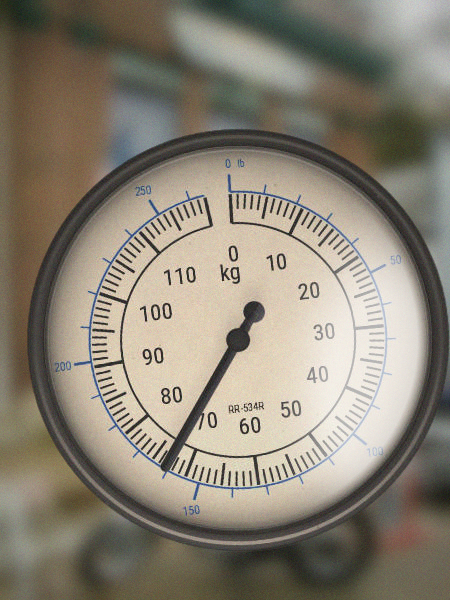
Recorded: 73 kg
